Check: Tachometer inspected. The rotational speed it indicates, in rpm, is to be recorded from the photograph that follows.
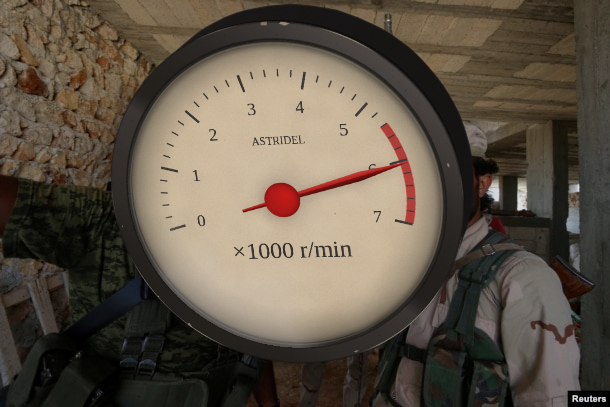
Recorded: 6000 rpm
